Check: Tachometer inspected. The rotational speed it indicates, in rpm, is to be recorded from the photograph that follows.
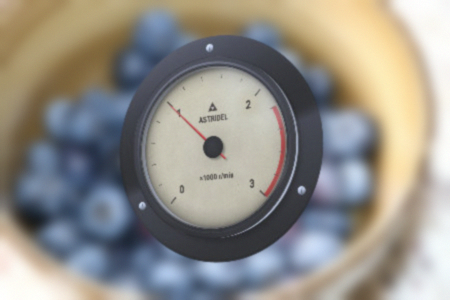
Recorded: 1000 rpm
